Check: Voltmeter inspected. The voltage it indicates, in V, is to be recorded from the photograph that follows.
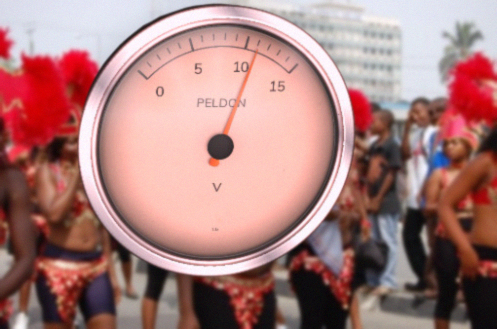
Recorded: 11 V
